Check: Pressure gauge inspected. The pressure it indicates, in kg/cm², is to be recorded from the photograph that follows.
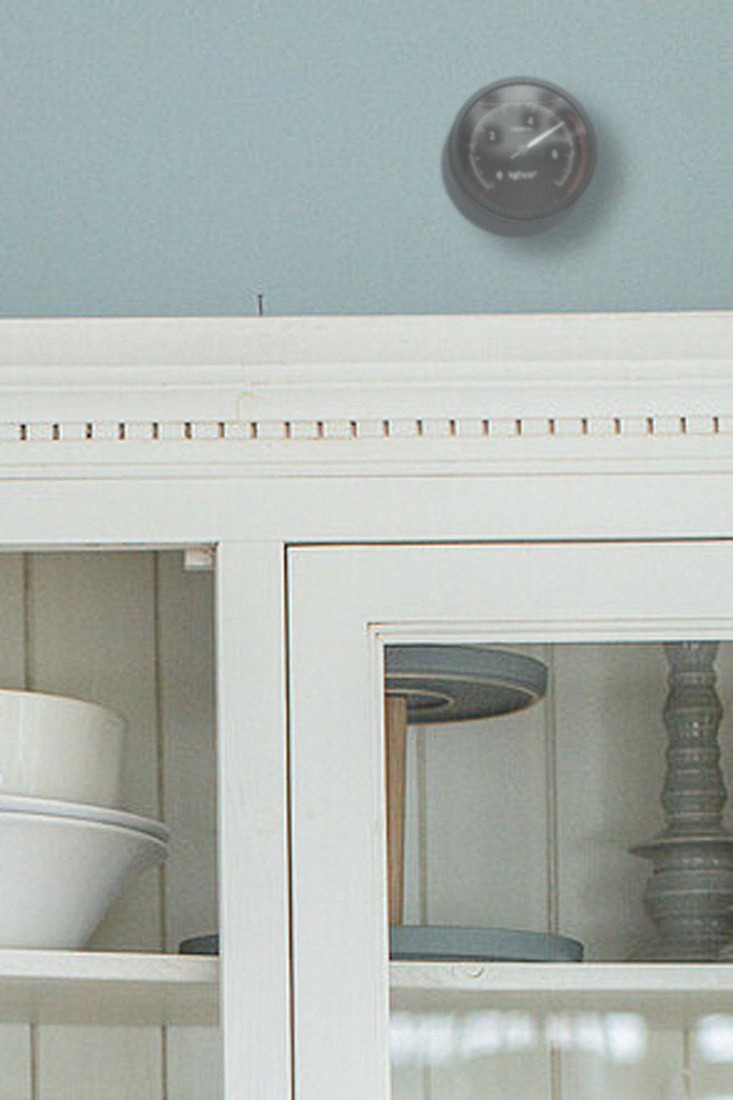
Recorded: 5 kg/cm²
